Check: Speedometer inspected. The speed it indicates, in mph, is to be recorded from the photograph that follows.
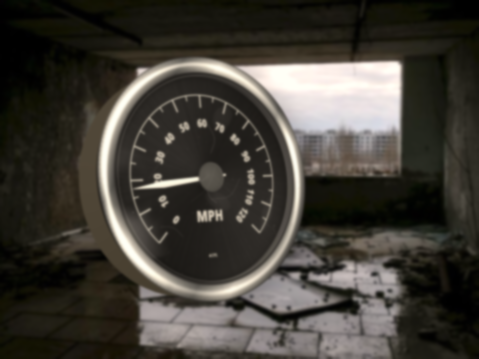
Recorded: 17.5 mph
